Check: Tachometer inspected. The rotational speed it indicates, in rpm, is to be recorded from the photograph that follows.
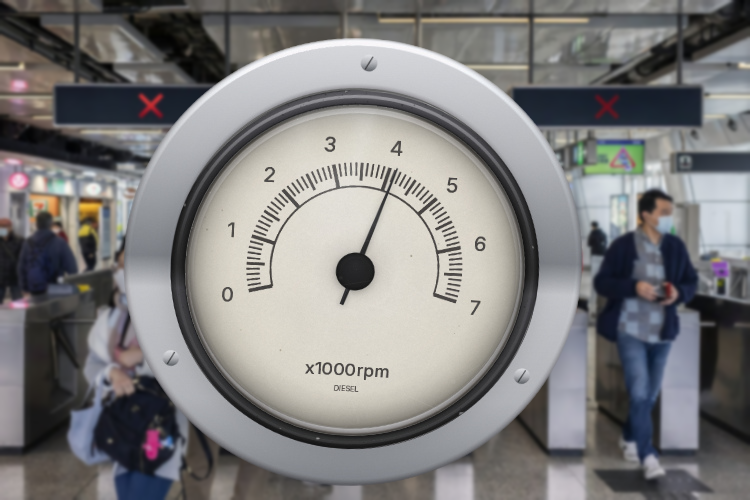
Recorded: 4100 rpm
